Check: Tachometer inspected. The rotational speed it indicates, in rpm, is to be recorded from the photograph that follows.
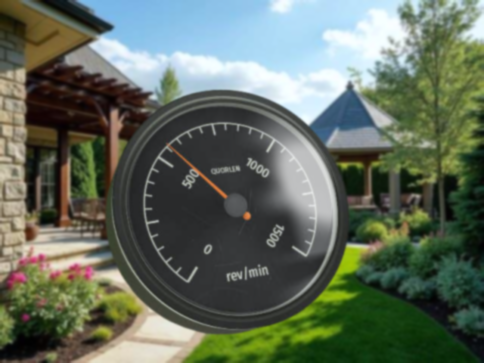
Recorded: 550 rpm
